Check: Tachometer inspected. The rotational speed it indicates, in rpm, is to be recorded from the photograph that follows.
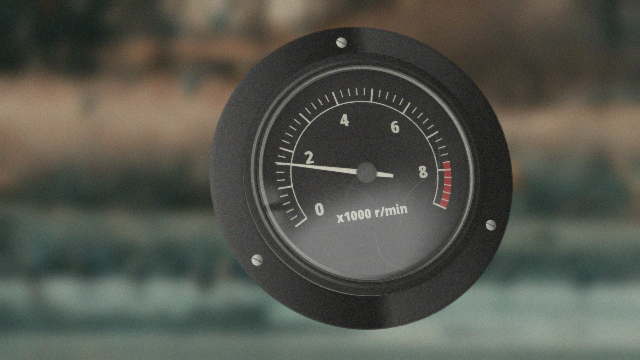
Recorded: 1600 rpm
